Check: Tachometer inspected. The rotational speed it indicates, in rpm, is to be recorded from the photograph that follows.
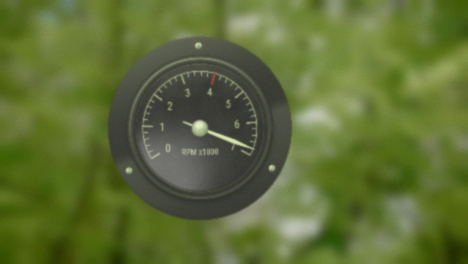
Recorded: 6800 rpm
